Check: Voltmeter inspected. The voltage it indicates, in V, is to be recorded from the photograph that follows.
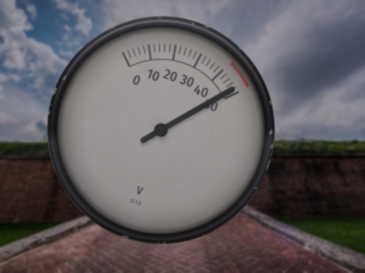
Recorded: 48 V
